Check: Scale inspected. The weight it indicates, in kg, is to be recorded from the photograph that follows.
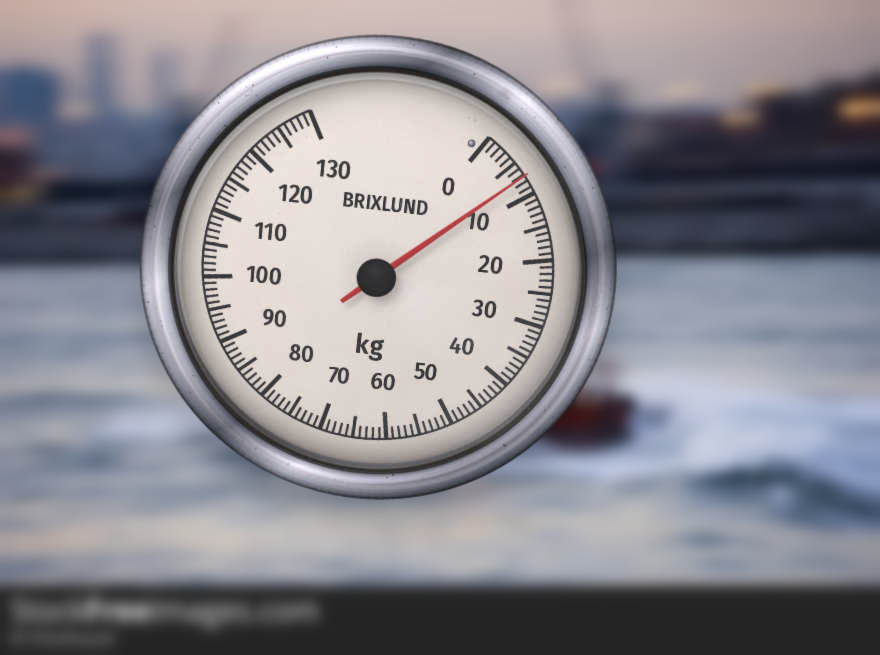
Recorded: 7 kg
